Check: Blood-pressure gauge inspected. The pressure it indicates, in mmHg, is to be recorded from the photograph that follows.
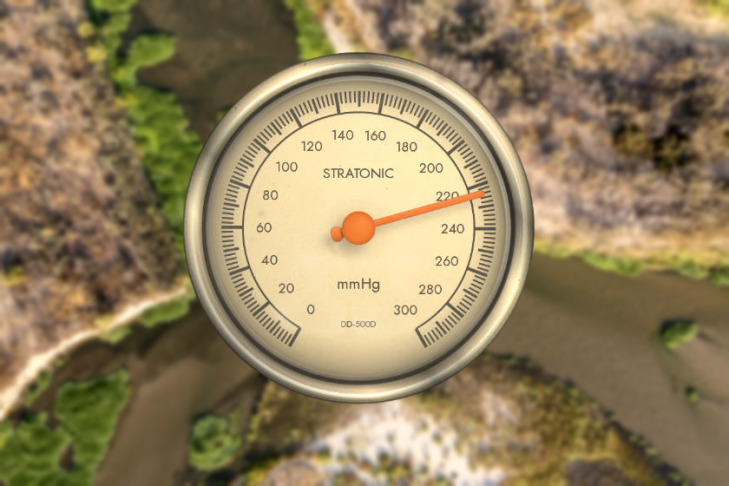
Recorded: 224 mmHg
